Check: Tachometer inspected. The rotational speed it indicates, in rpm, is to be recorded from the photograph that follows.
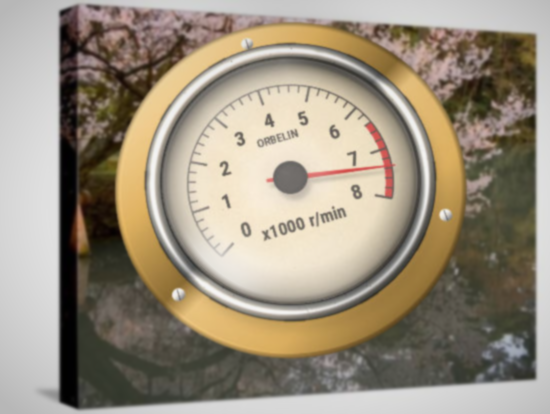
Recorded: 7400 rpm
